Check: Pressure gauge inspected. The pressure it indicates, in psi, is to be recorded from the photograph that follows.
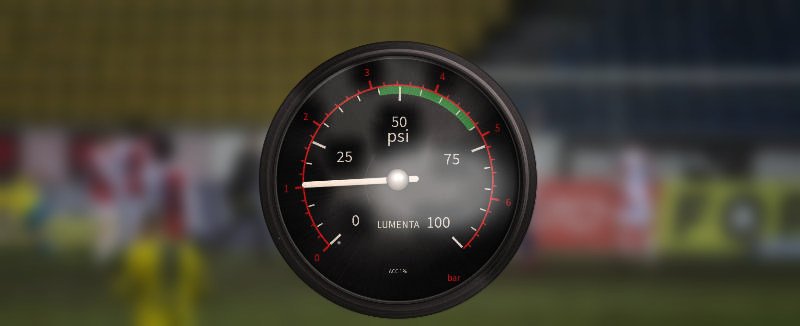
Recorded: 15 psi
